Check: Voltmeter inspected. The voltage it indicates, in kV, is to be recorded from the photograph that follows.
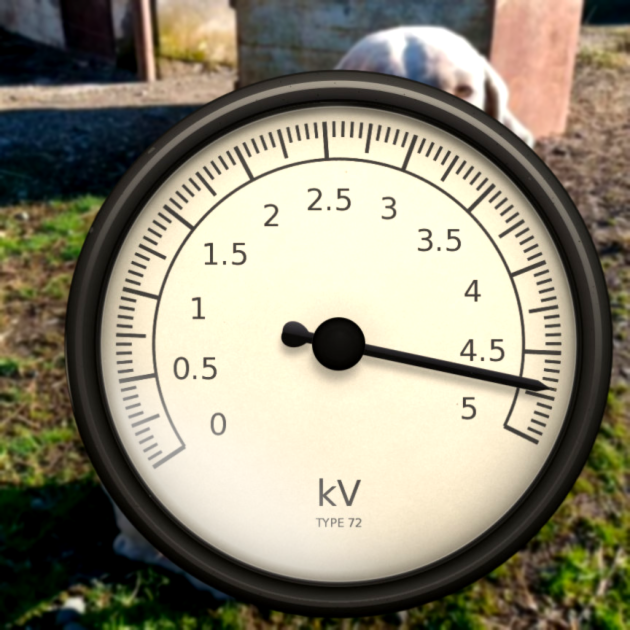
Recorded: 4.7 kV
